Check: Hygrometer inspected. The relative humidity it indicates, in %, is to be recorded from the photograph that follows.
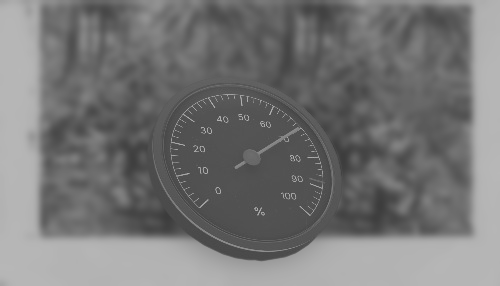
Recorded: 70 %
